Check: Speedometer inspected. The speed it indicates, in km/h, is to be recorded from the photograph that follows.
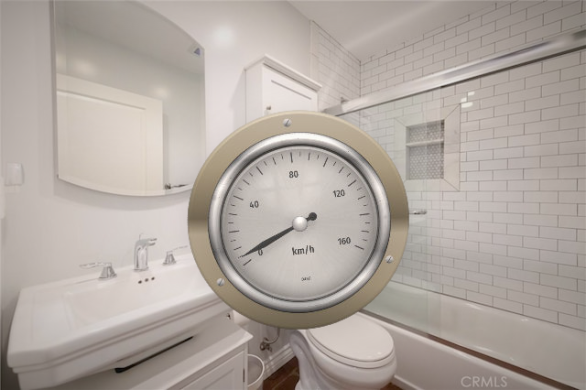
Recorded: 5 km/h
